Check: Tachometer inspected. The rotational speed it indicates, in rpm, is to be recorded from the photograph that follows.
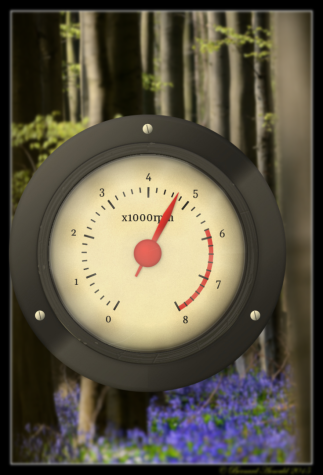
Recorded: 4700 rpm
